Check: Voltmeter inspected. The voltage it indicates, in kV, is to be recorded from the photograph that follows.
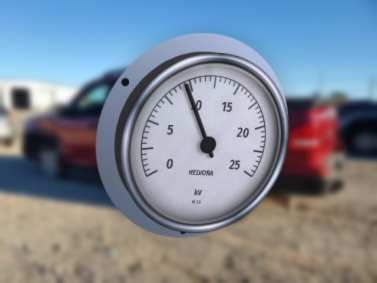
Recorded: 9.5 kV
